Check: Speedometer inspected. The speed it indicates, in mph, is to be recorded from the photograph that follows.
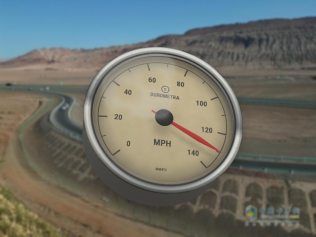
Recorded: 130 mph
